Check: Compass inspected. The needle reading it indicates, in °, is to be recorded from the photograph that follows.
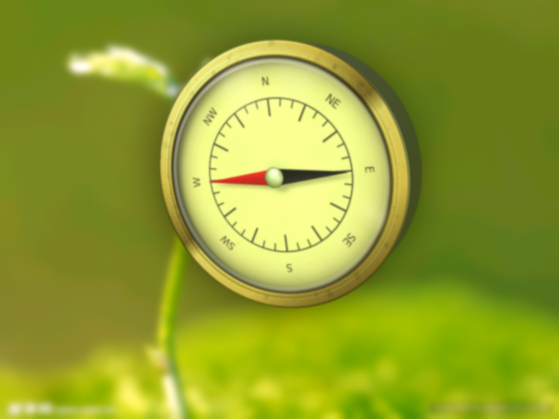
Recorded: 270 °
